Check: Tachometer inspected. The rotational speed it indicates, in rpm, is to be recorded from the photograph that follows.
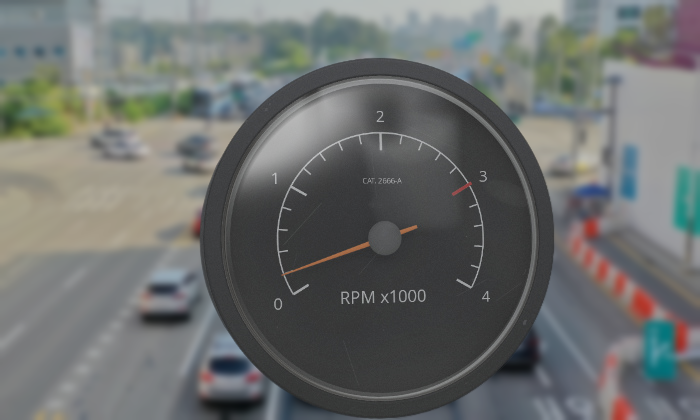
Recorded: 200 rpm
